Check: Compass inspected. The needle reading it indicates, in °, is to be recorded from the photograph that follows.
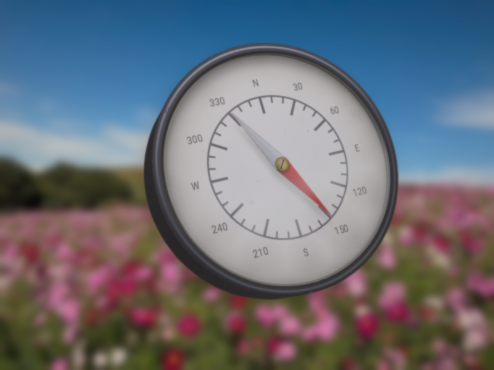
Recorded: 150 °
